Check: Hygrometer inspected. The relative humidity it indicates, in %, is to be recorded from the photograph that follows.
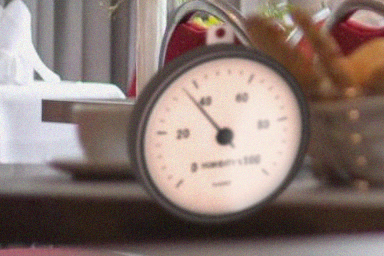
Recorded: 36 %
